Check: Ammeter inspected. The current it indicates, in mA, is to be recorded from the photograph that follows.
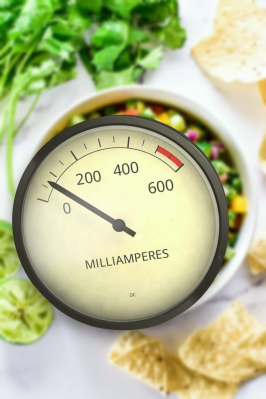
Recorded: 75 mA
